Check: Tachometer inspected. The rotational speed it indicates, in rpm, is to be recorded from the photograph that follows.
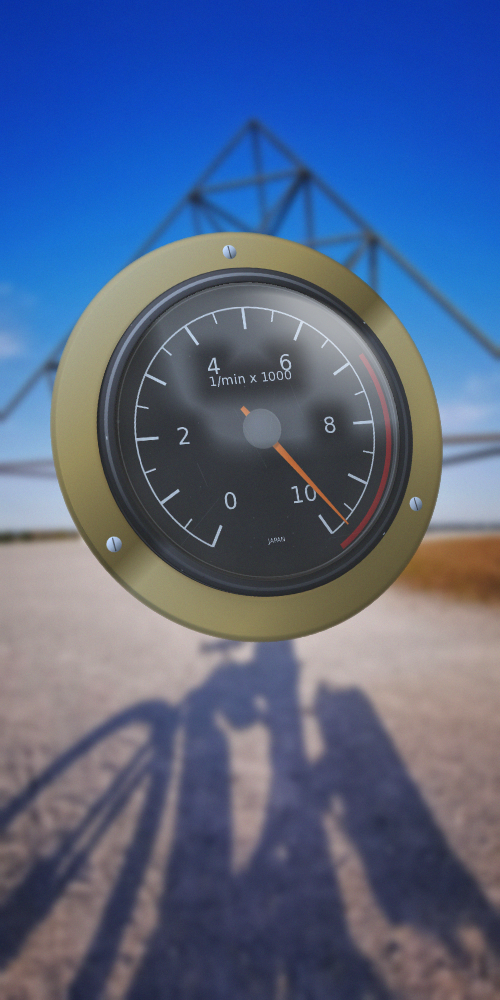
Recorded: 9750 rpm
